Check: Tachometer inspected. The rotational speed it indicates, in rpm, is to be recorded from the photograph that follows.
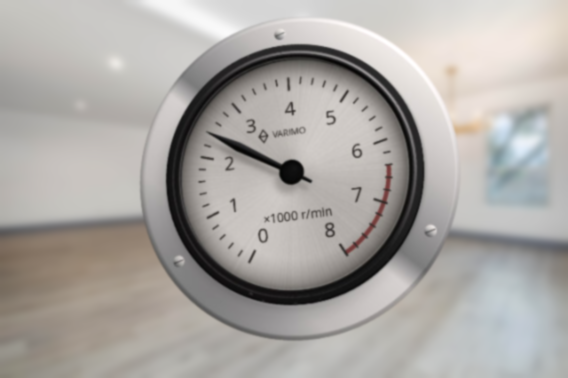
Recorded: 2400 rpm
